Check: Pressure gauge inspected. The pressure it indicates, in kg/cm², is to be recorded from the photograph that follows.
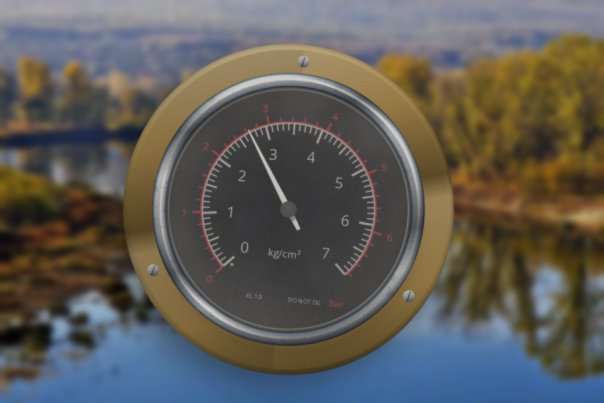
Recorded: 2.7 kg/cm²
